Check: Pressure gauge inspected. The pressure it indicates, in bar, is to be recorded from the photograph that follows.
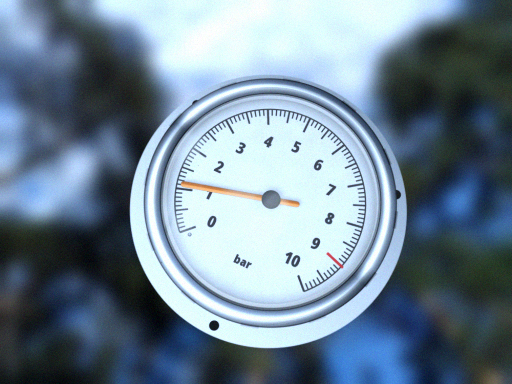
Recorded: 1.1 bar
